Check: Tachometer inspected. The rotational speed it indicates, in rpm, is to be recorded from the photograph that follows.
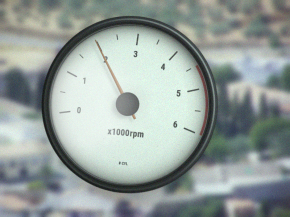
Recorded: 2000 rpm
